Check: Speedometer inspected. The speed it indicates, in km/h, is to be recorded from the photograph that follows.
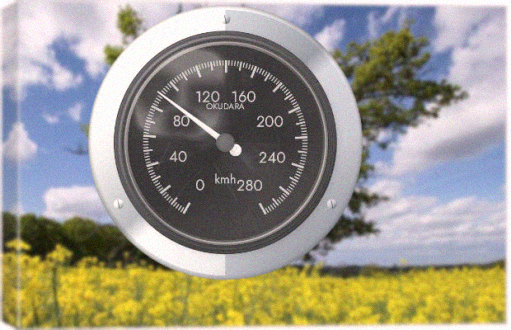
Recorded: 90 km/h
